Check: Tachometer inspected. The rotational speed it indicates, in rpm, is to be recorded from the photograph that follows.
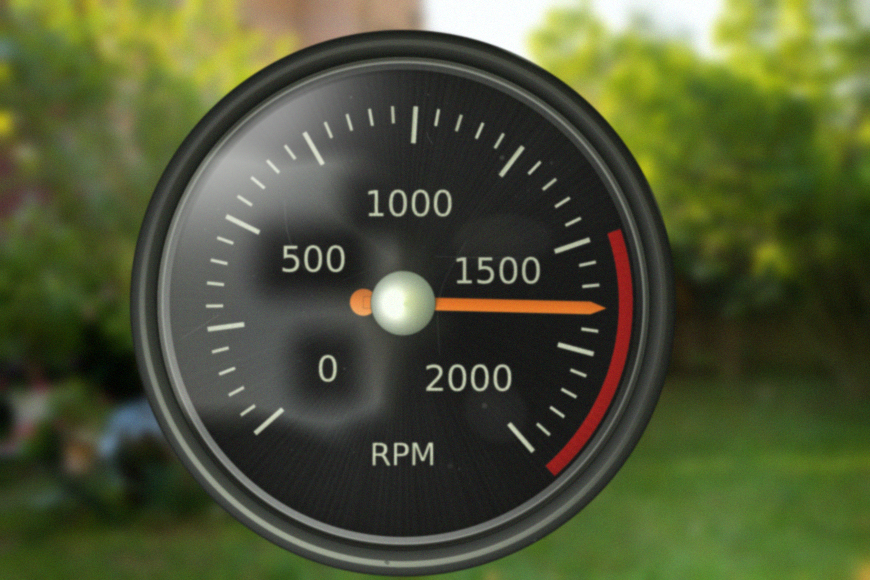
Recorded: 1650 rpm
